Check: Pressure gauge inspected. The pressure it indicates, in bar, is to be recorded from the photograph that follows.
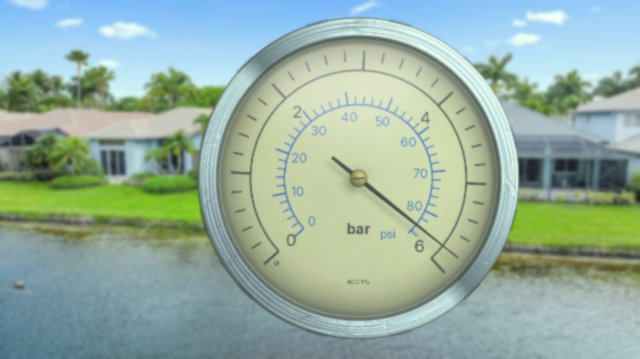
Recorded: 5.8 bar
